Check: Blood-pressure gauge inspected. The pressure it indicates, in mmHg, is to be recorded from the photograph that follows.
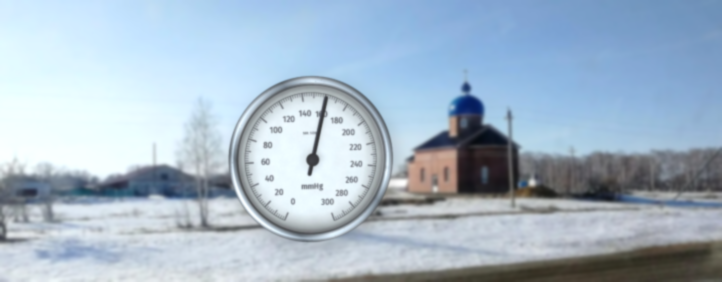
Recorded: 160 mmHg
